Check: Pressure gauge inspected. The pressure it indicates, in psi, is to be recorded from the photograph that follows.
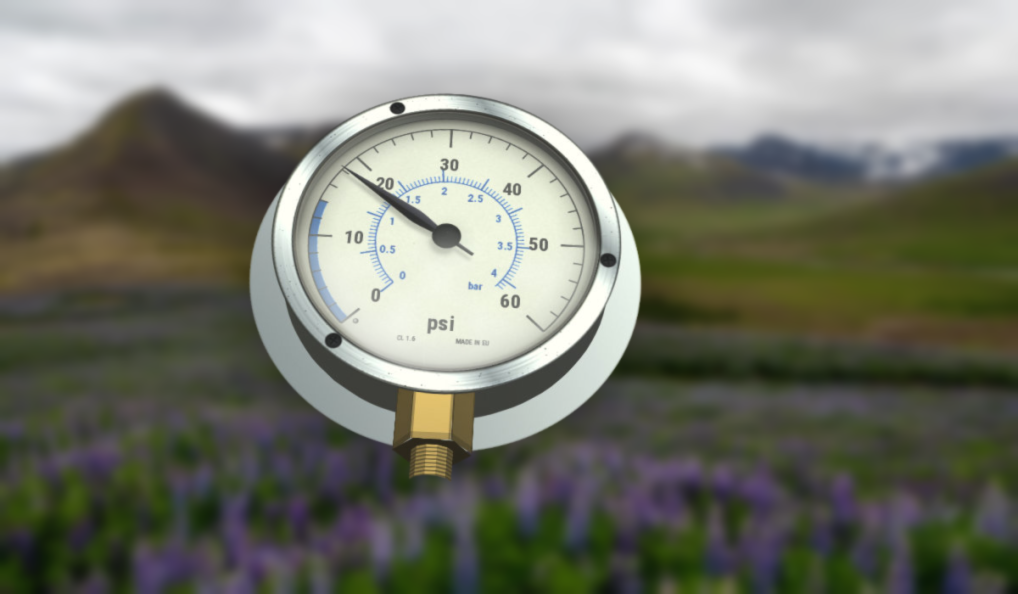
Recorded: 18 psi
